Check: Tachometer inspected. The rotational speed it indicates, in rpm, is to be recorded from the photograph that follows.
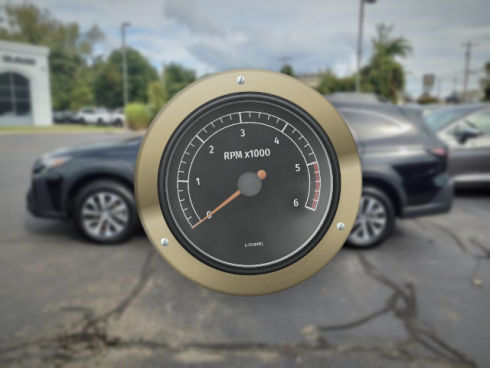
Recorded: 0 rpm
